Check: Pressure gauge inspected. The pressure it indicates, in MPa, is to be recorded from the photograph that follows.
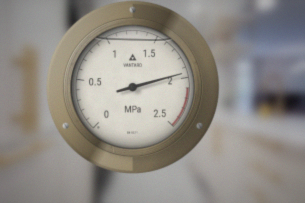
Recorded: 1.95 MPa
